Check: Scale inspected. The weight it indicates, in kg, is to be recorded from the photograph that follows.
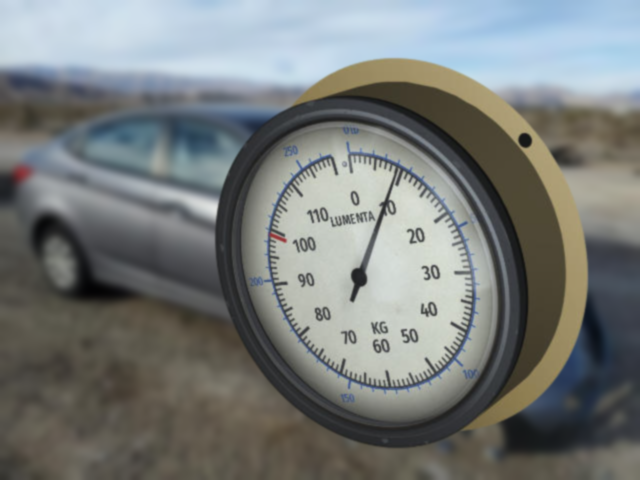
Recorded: 10 kg
